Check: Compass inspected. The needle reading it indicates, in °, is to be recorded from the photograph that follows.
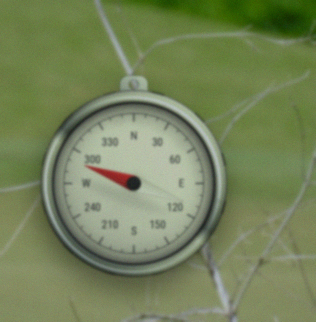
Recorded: 290 °
